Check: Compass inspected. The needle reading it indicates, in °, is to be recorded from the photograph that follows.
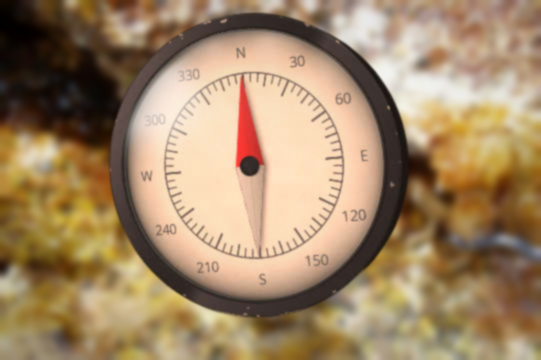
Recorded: 0 °
